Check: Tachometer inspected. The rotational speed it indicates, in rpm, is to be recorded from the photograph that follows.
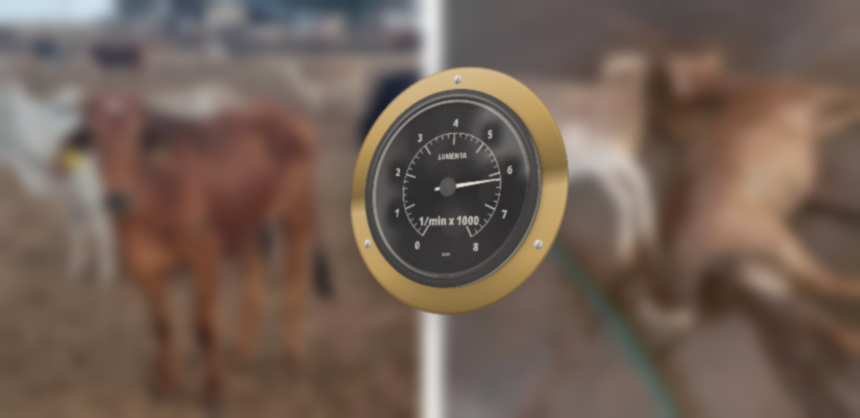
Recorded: 6200 rpm
